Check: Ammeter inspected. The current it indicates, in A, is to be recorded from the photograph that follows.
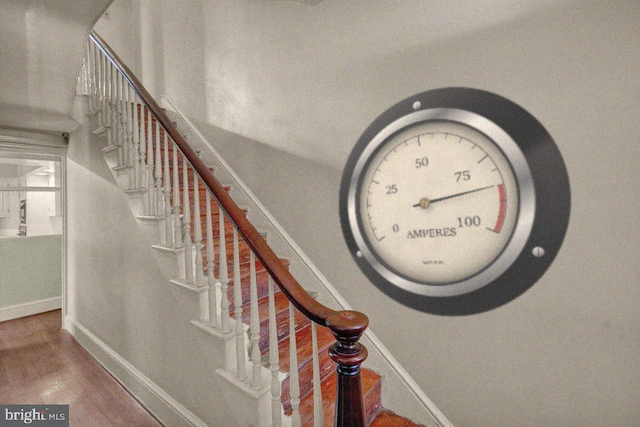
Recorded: 85 A
